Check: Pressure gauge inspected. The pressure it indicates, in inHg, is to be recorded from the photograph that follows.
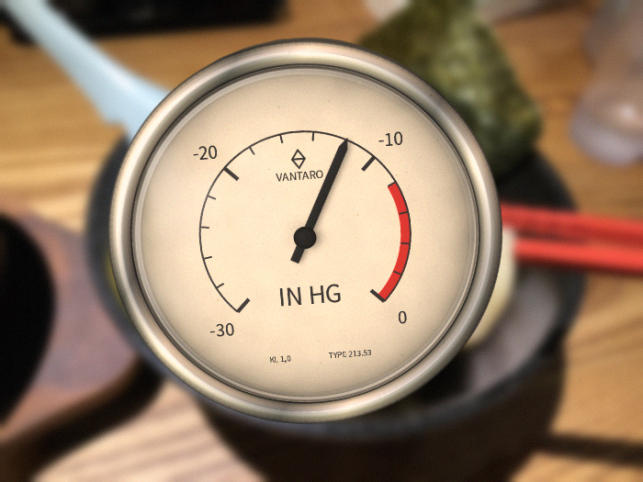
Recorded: -12 inHg
